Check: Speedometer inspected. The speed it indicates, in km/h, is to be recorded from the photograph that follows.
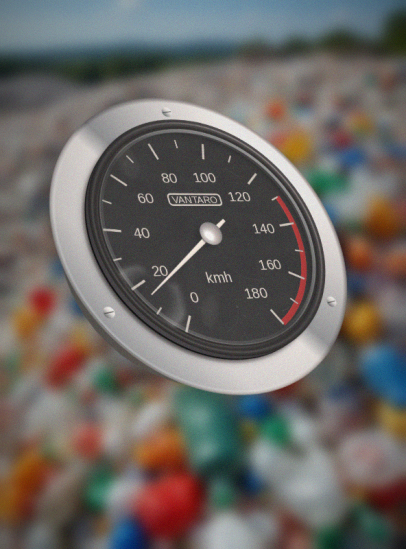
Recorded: 15 km/h
